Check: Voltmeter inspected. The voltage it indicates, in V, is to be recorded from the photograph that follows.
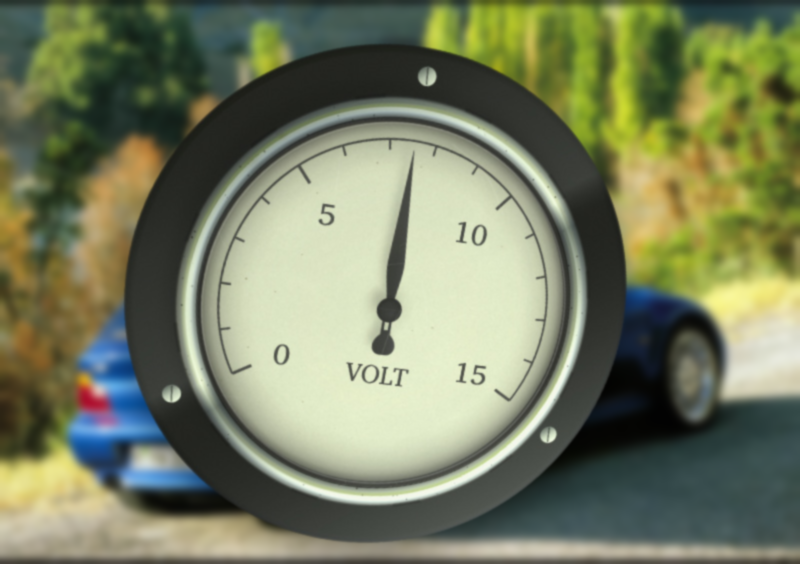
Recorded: 7.5 V
